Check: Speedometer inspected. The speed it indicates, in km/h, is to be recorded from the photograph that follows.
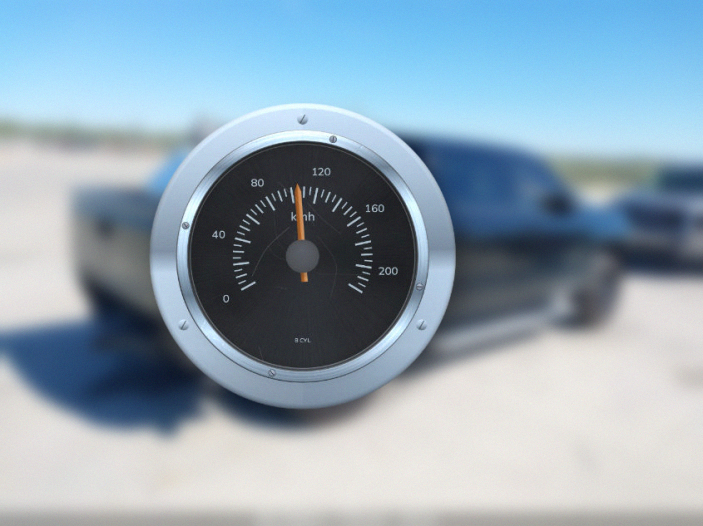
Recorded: 105 km/h
